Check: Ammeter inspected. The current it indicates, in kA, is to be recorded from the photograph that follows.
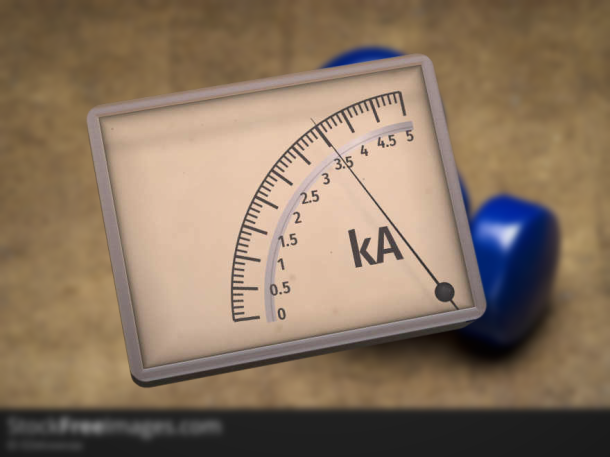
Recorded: 3.5 kA
